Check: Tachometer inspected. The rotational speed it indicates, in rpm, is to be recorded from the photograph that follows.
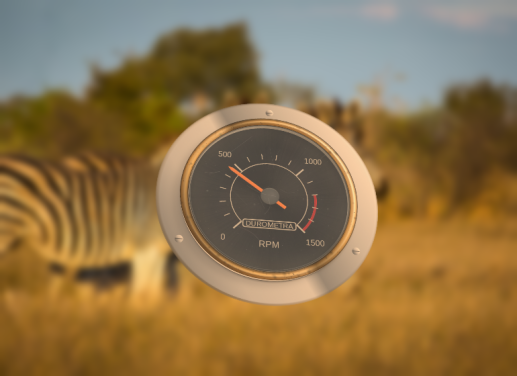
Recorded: 450 rpm
